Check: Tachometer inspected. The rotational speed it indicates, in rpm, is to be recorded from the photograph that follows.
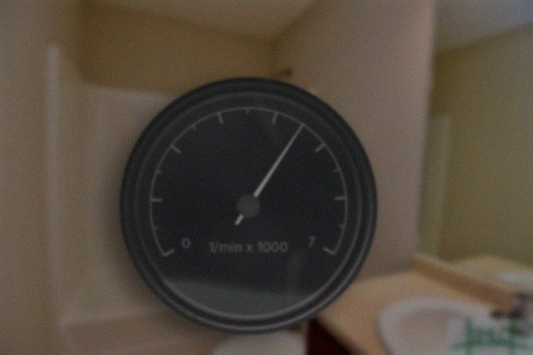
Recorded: 4500 rpm
